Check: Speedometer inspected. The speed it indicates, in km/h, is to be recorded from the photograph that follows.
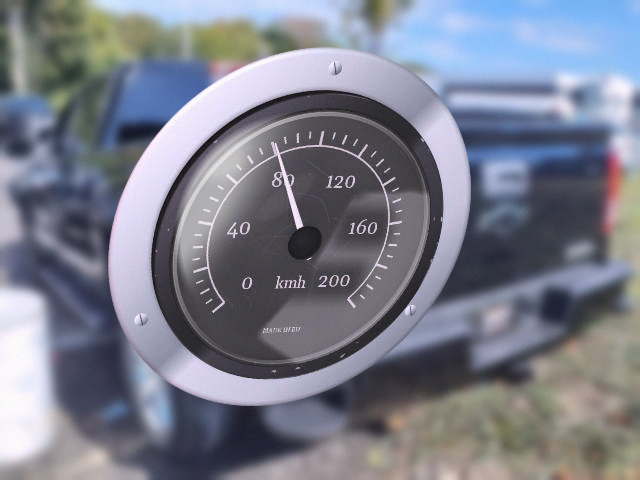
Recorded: 80 km/h
